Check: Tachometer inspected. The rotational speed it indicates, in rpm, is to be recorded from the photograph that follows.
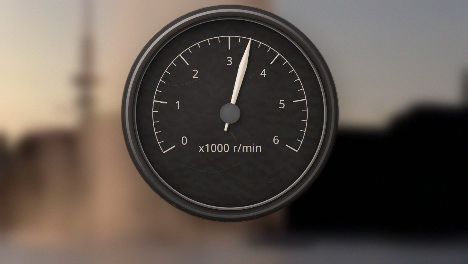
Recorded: 3400 rpm
